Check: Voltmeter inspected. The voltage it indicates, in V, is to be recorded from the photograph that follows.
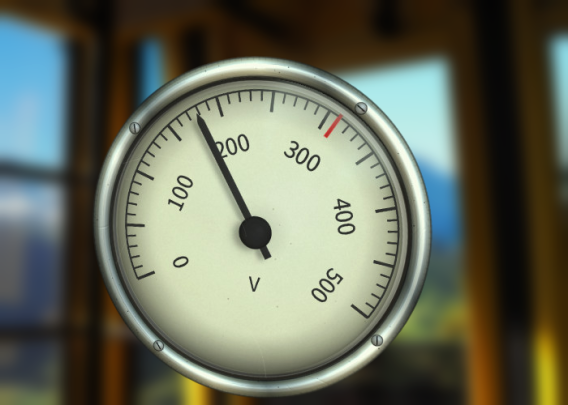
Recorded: 180 V
